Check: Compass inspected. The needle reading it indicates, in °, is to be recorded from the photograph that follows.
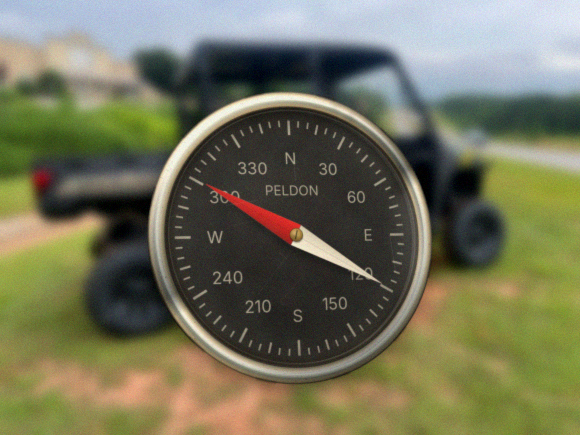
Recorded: 300 °
